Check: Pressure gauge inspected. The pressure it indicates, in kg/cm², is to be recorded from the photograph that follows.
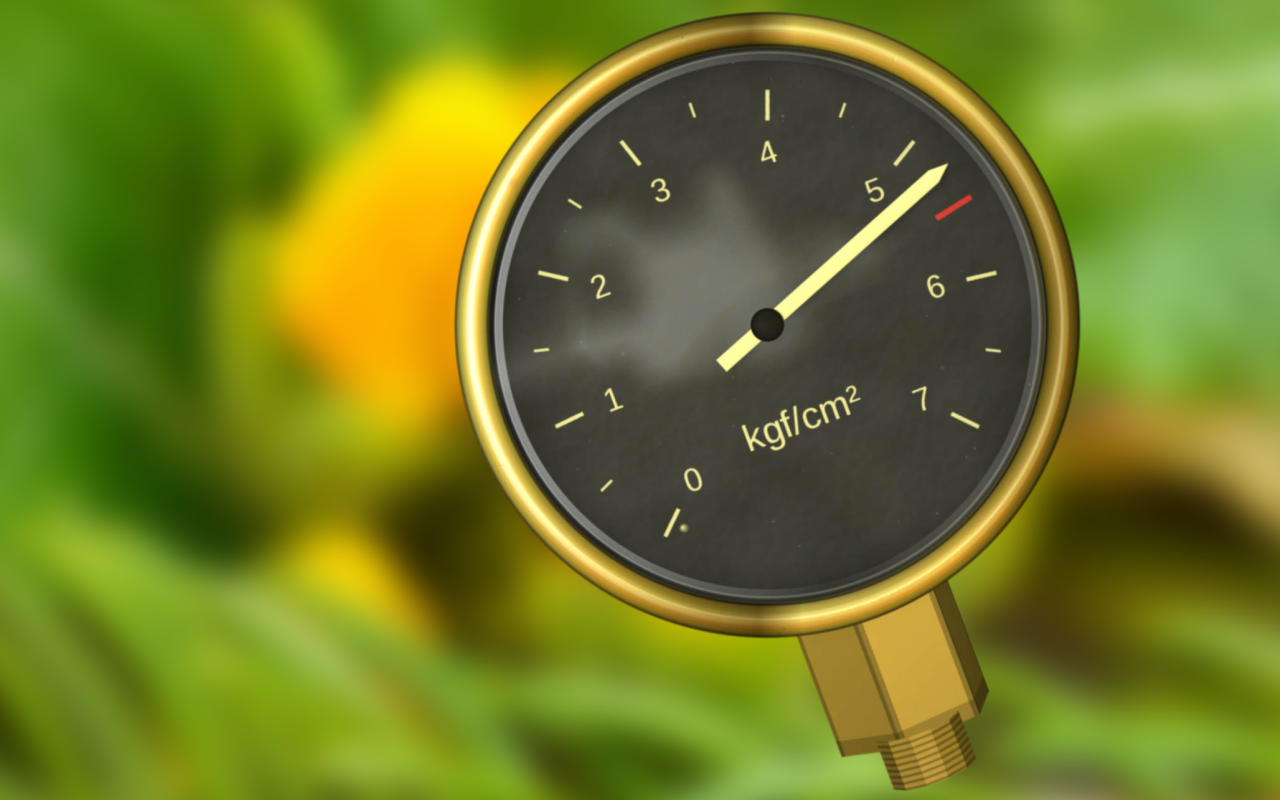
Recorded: 5.25 kg/cm²
